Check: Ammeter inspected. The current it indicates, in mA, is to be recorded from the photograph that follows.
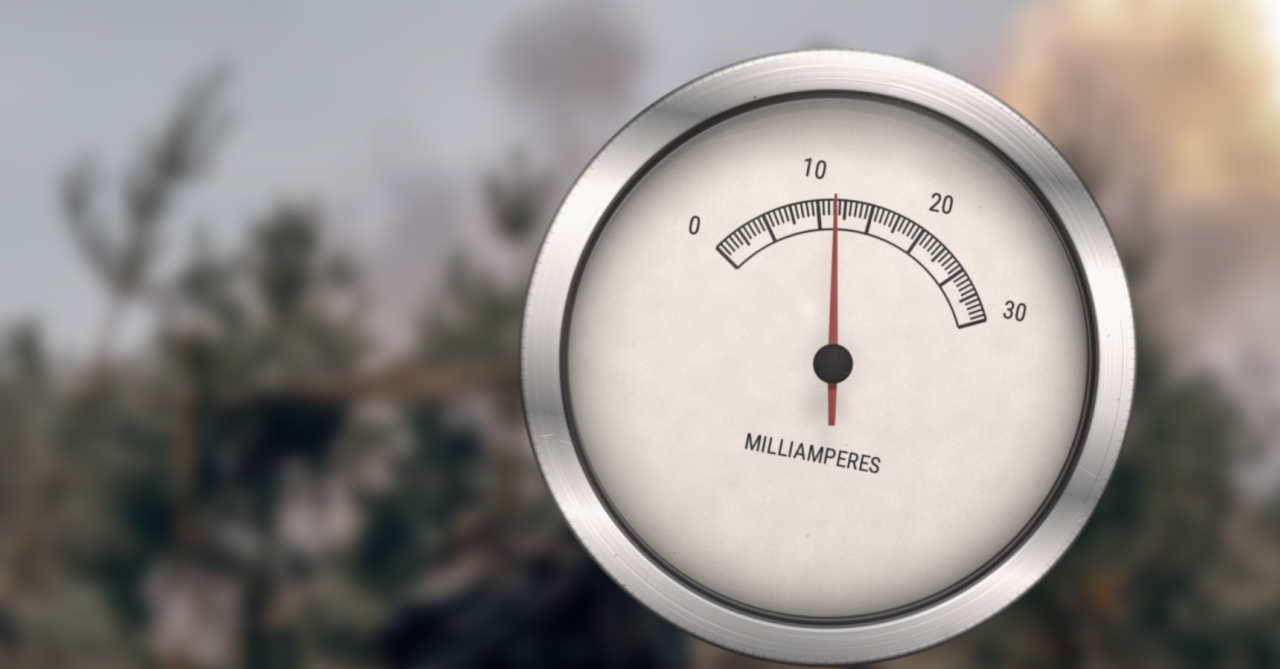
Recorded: 11.5 mA
